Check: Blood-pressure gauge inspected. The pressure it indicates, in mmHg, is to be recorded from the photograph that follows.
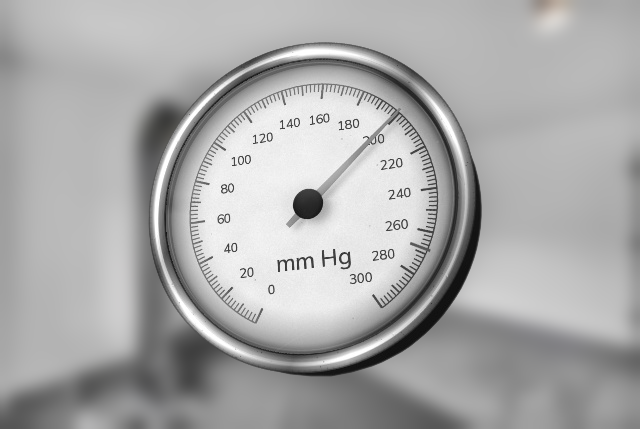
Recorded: 200 mmHg
